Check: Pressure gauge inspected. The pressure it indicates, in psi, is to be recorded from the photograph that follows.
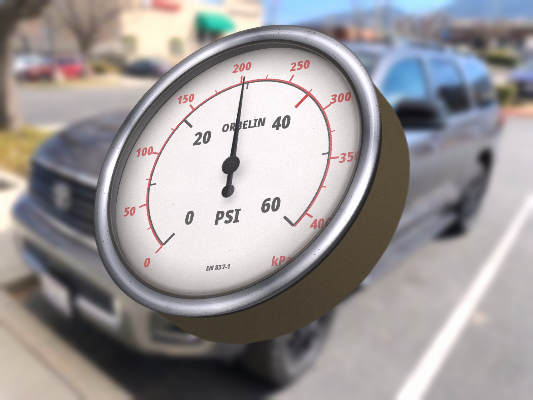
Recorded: 30 psi
